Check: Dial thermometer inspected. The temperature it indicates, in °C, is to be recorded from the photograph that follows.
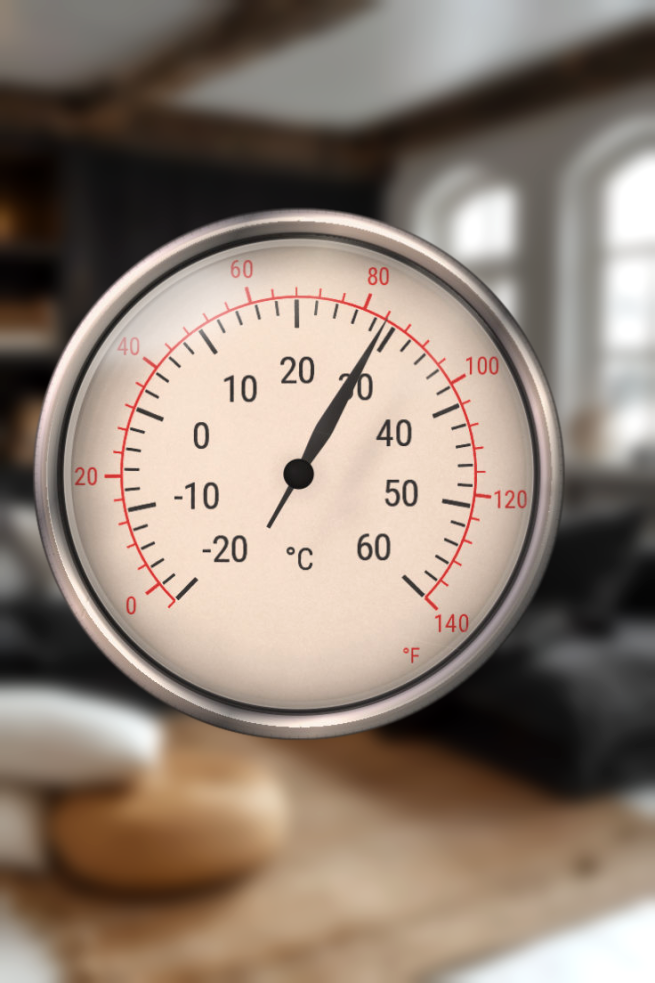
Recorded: 29 °C
